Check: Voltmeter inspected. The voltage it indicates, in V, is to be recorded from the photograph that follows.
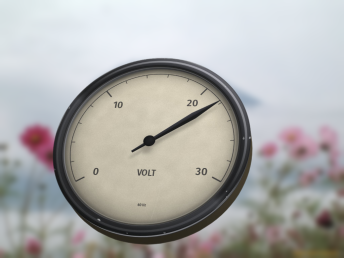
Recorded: 22 V
